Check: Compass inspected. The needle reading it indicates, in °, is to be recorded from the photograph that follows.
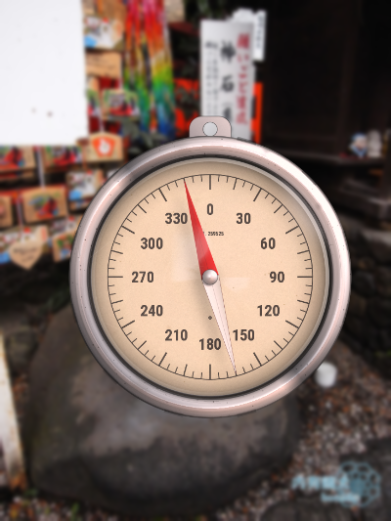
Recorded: 345 °
